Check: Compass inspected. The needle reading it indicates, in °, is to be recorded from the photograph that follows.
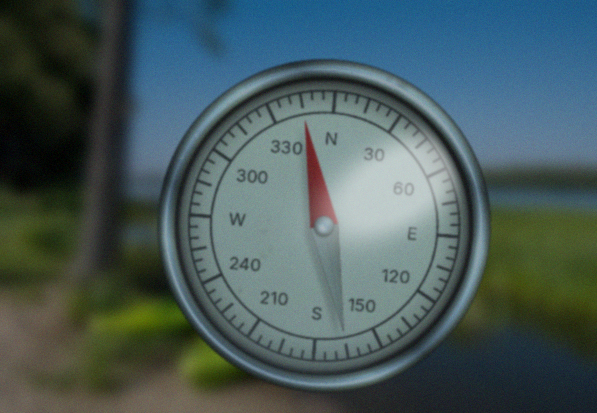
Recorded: 345 °
